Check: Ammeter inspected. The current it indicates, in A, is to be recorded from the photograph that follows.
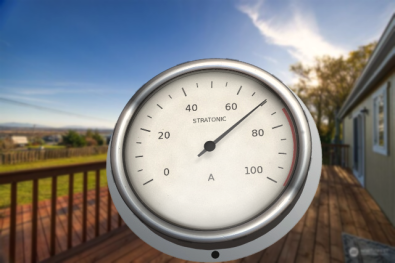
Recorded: 70 A
